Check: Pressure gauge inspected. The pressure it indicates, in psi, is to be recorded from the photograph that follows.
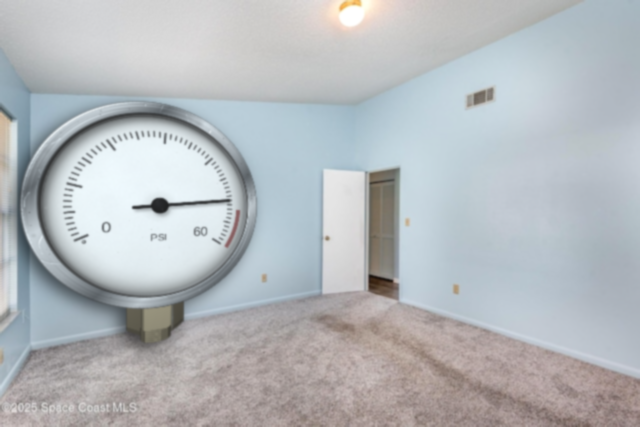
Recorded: 50 psi
